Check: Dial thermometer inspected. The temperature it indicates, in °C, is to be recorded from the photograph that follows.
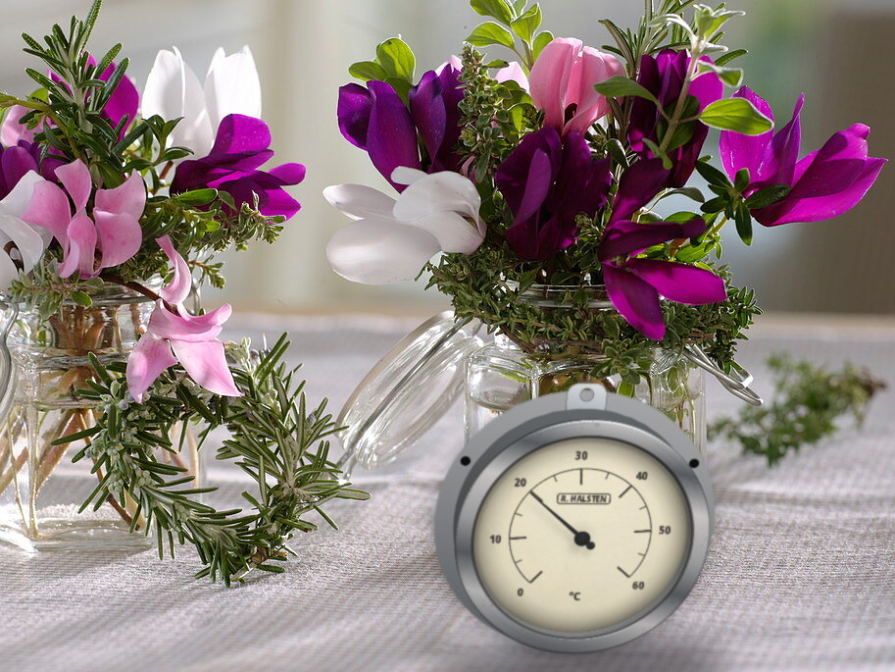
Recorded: 20 °C
